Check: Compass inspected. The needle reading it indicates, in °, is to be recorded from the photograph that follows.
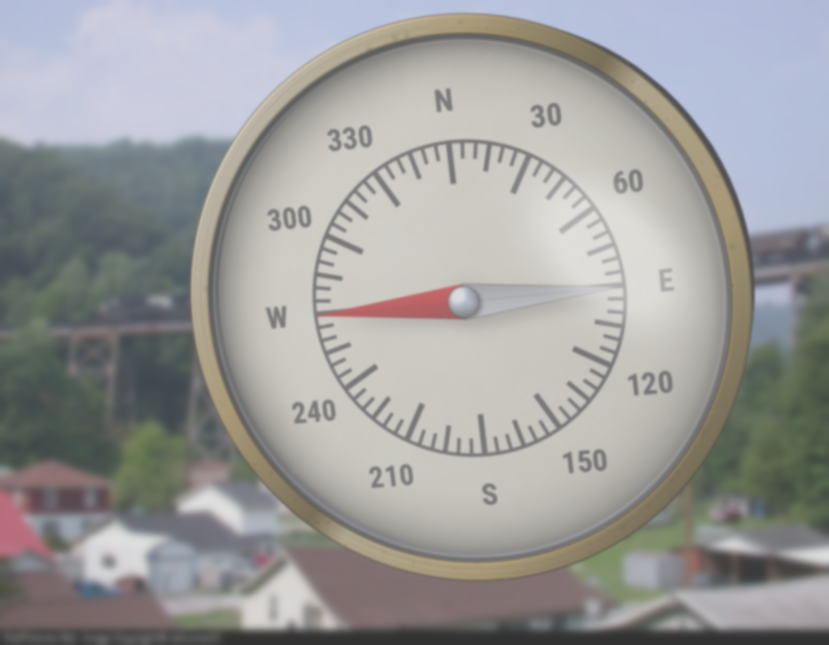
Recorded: 270 °
